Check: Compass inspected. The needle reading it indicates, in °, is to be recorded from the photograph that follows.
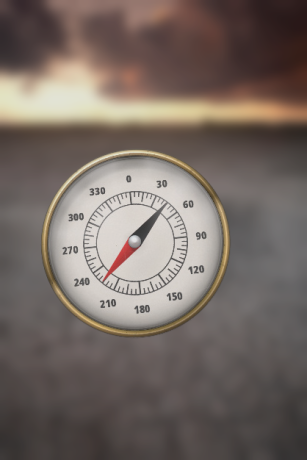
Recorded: 225 °
